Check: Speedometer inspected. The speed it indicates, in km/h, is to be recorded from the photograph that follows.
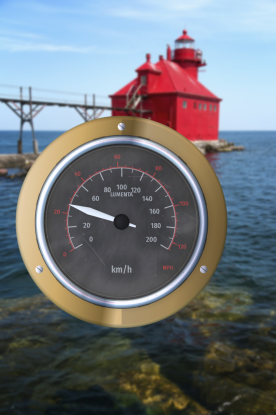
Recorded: 40 km/h
